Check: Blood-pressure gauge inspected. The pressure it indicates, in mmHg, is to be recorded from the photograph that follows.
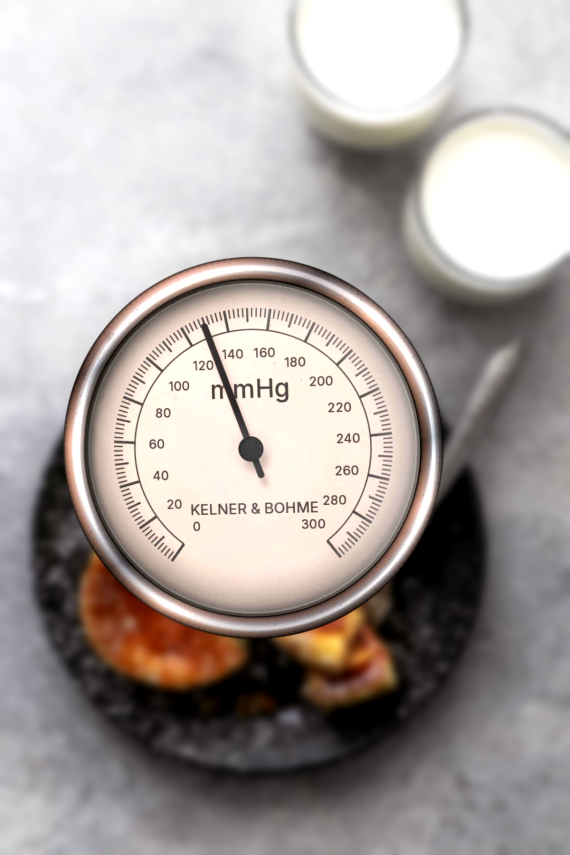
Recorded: 130 mmHg
